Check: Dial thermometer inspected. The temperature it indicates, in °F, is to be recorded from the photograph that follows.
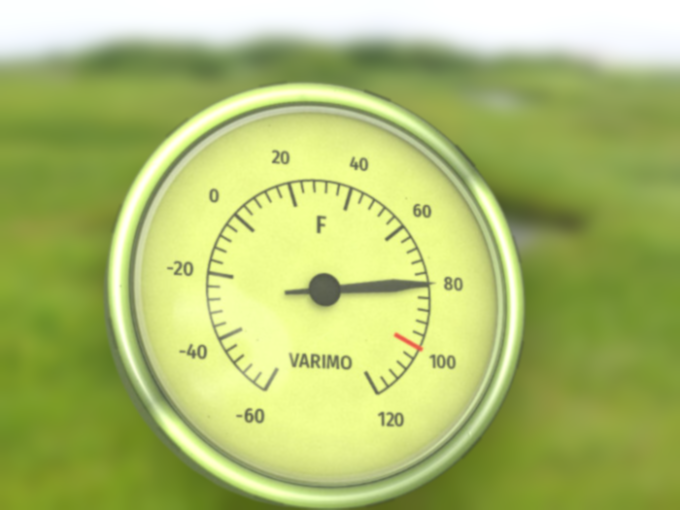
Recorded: 80 °F
